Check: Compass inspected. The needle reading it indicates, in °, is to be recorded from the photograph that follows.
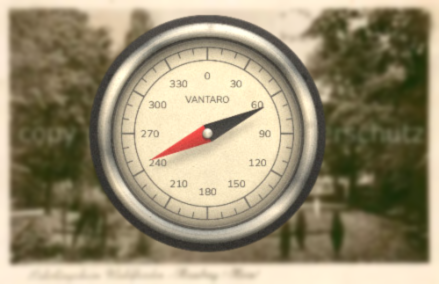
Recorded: 245 °
